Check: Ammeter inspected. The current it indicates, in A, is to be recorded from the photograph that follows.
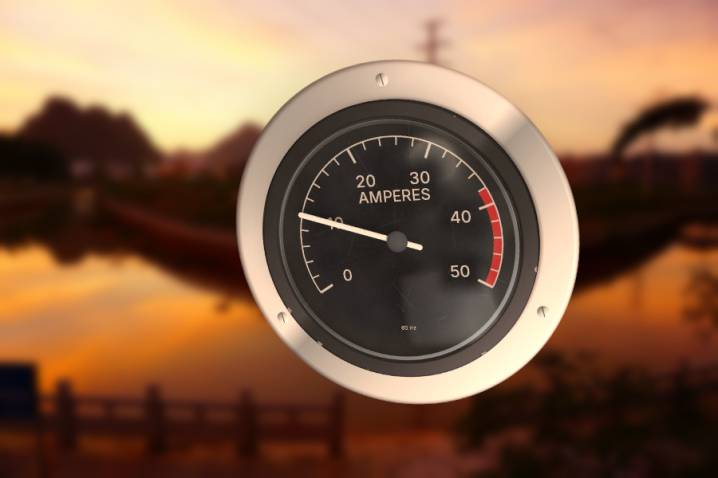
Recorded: 10 A
